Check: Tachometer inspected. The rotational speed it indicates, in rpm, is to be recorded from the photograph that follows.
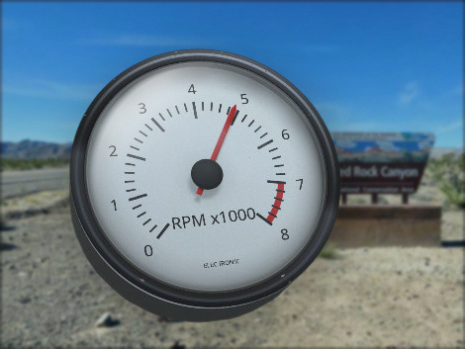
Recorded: 4900 rpm
